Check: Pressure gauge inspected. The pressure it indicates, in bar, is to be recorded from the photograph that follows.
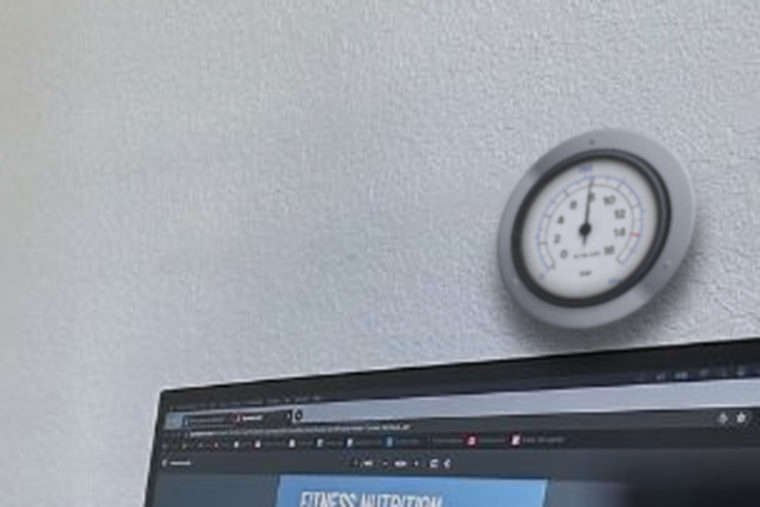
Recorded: 8 bar
